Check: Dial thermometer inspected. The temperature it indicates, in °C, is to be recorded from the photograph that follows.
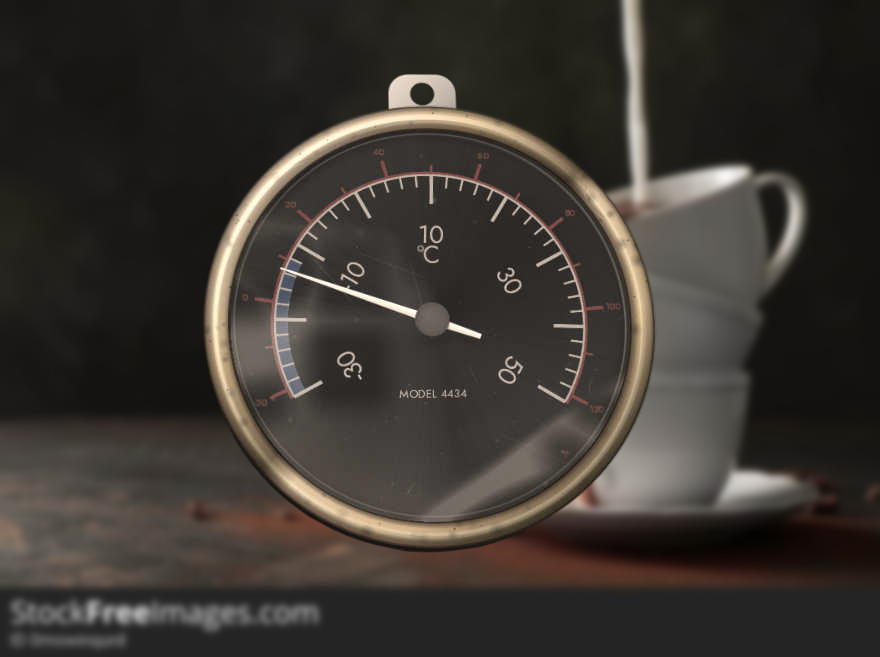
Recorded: -14 °C
